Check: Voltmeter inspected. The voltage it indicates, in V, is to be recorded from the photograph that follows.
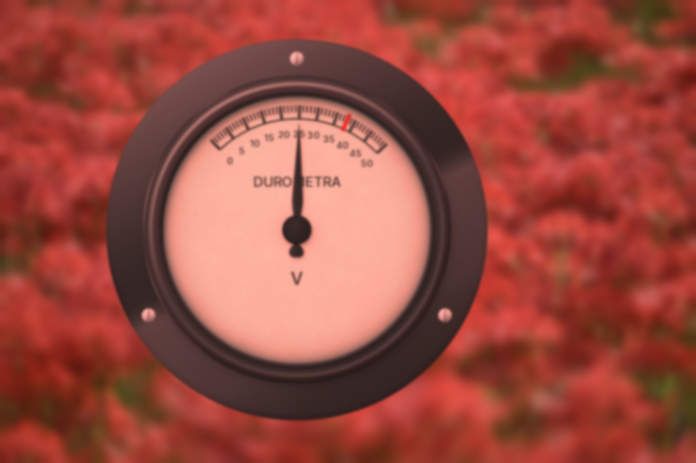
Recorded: 25 V
